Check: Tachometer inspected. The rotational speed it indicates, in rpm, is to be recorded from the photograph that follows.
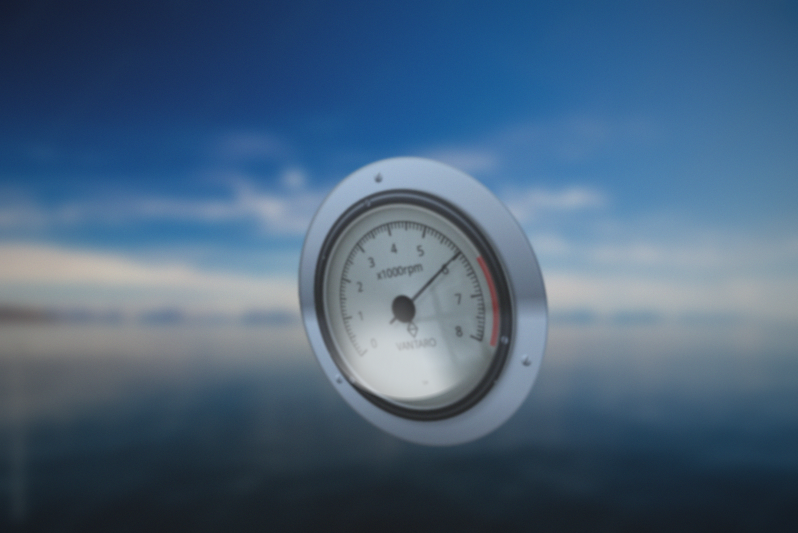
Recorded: 6000 rpm
